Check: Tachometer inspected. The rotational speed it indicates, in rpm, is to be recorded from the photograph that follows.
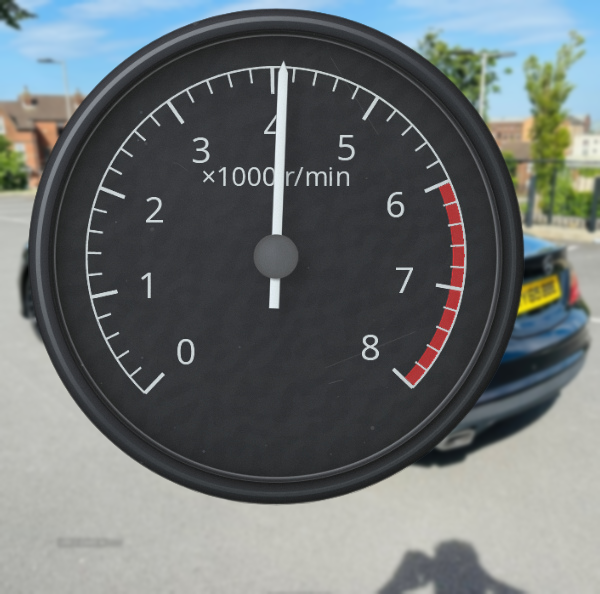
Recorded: 4100 rpm
